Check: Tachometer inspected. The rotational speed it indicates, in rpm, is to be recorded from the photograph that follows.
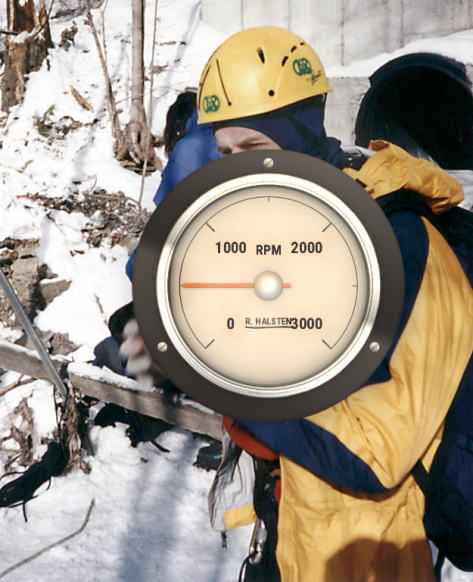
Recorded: 500 rpm
